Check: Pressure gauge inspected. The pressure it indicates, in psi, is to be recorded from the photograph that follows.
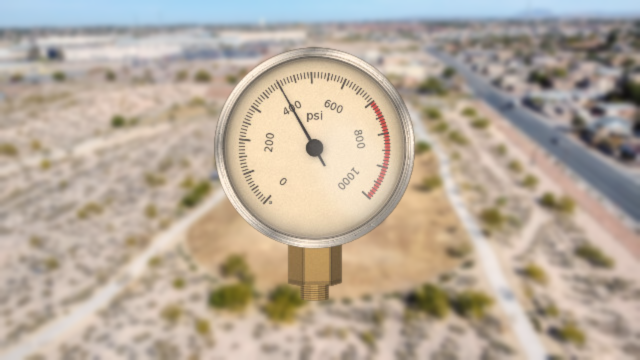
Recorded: 400 psi
